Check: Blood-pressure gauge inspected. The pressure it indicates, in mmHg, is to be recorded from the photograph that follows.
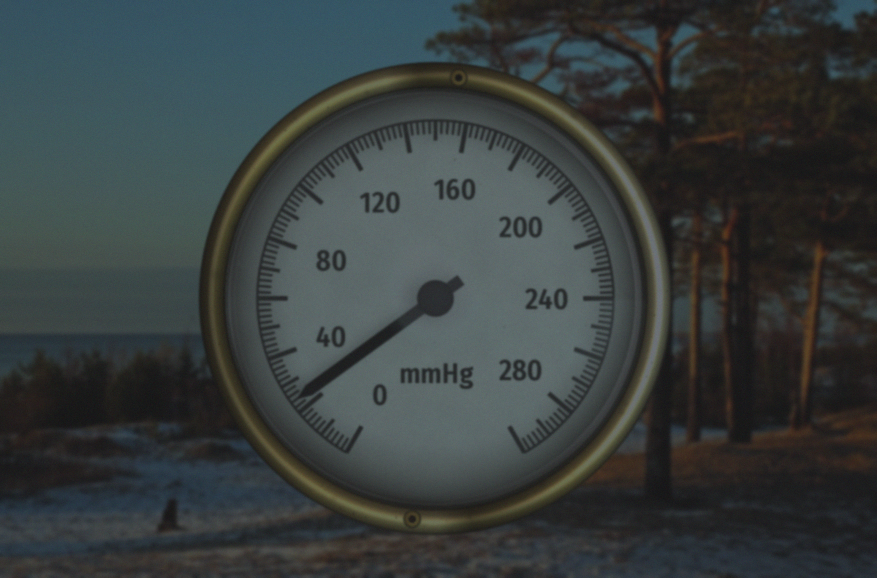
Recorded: 24 mmHg
